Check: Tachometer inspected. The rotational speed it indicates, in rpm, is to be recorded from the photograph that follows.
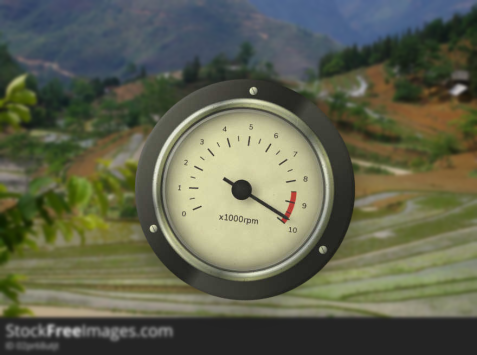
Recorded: 9750 rpm
